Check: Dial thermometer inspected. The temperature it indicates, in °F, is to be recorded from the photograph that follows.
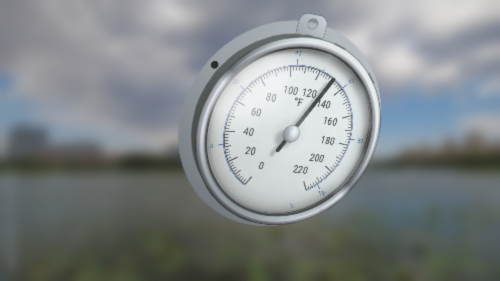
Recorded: 130 °F
